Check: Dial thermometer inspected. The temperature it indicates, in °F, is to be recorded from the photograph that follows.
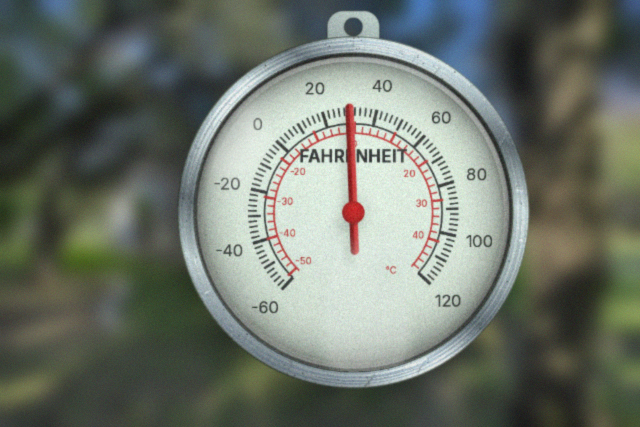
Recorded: 30 °F
